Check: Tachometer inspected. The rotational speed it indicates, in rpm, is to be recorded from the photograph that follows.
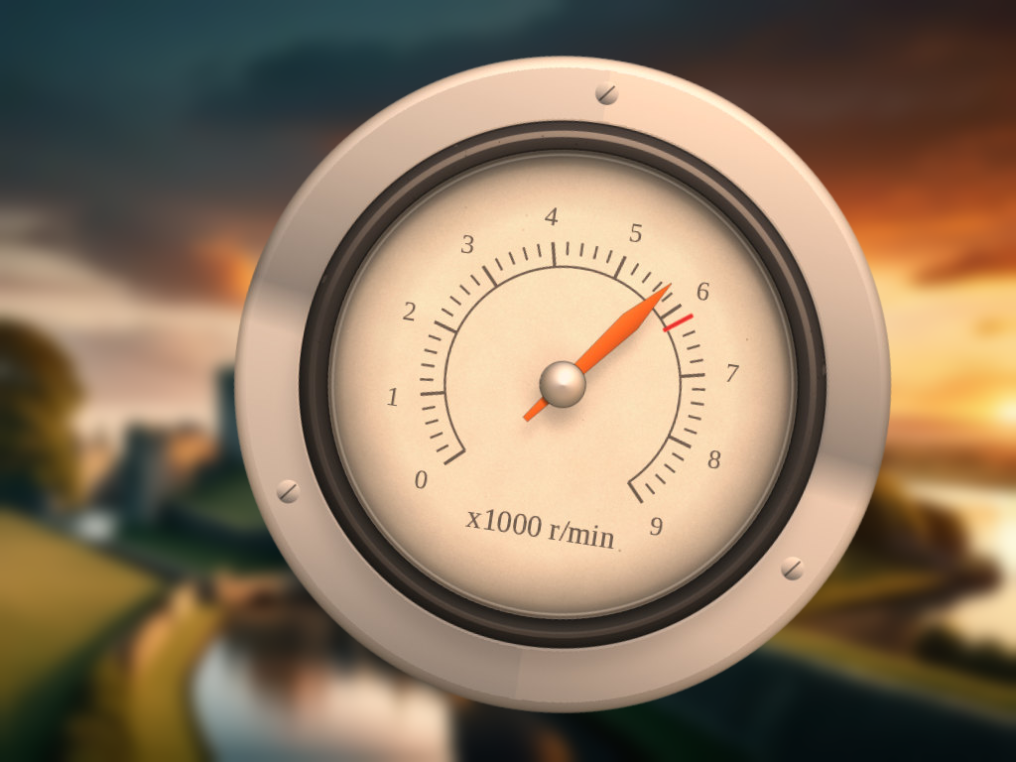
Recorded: 5700 rpm
